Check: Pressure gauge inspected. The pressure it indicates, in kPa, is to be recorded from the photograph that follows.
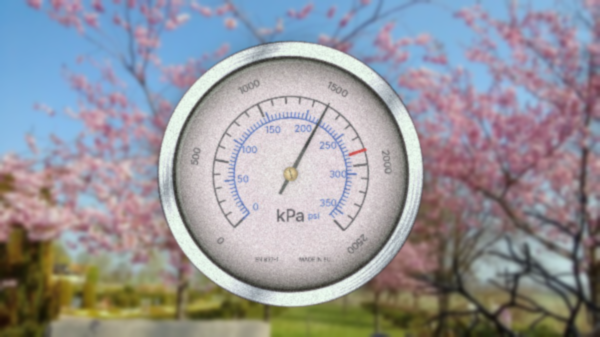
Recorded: 1500 kPa
